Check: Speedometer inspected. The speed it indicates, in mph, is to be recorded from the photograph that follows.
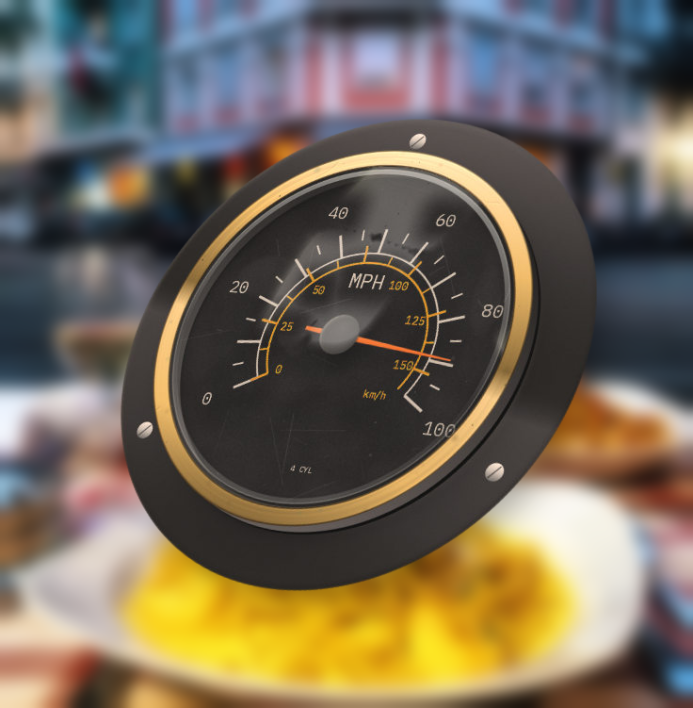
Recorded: 90 mph
